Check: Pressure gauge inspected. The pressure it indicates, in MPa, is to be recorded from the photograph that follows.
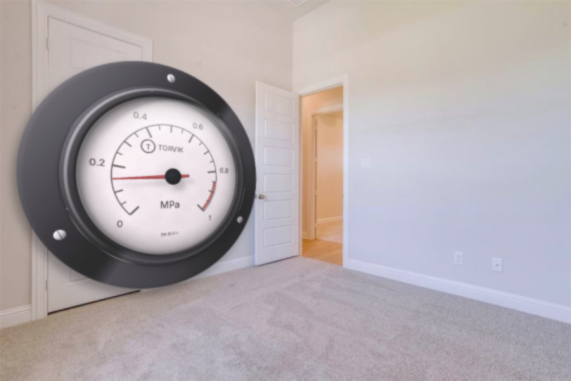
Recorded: 0.15 MPa
